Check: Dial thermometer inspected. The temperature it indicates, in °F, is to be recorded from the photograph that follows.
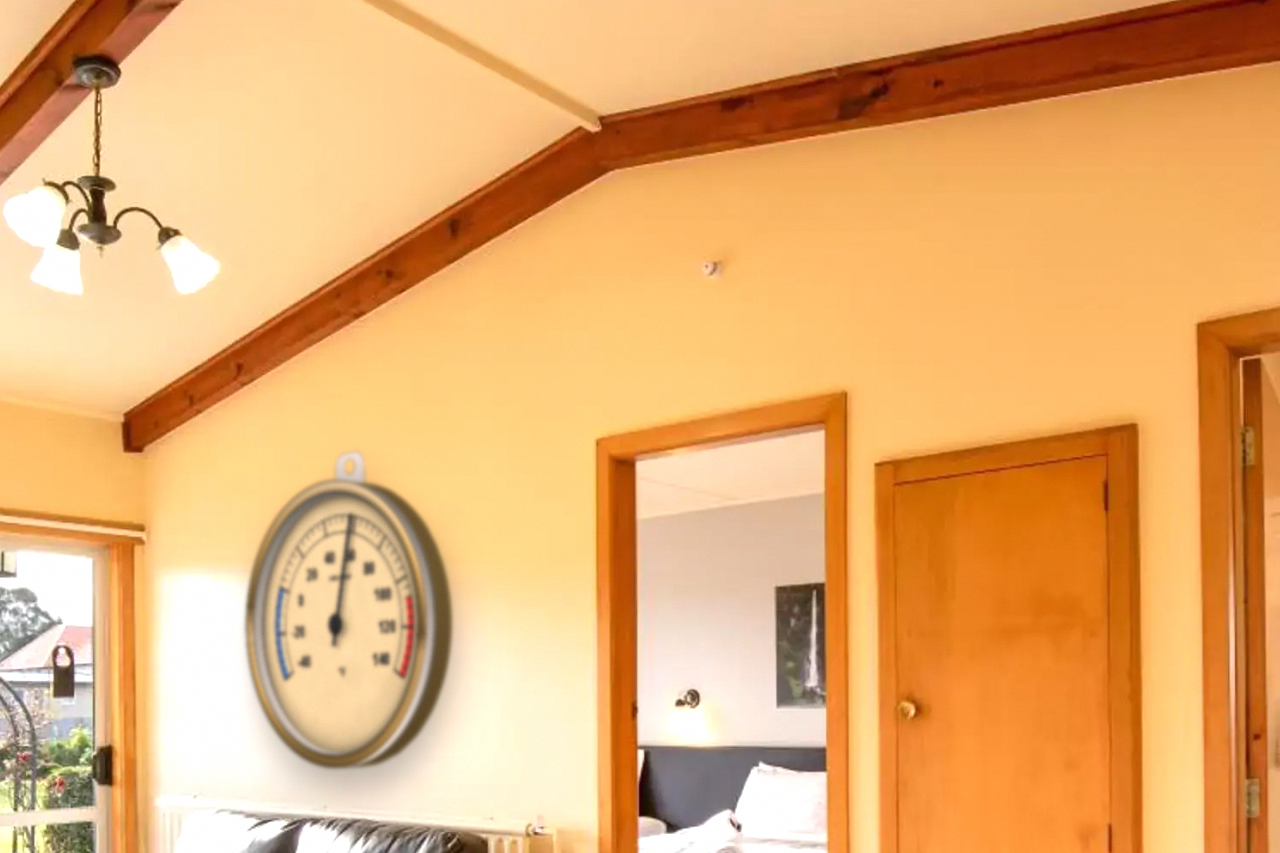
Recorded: 60 °F
